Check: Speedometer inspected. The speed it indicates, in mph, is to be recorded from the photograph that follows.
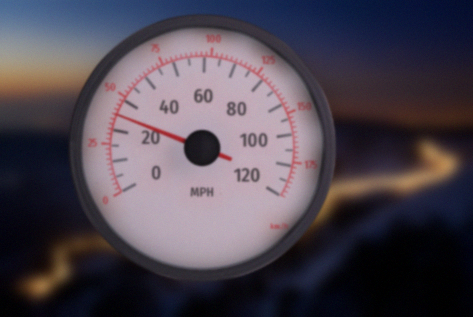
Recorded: 25 mph
